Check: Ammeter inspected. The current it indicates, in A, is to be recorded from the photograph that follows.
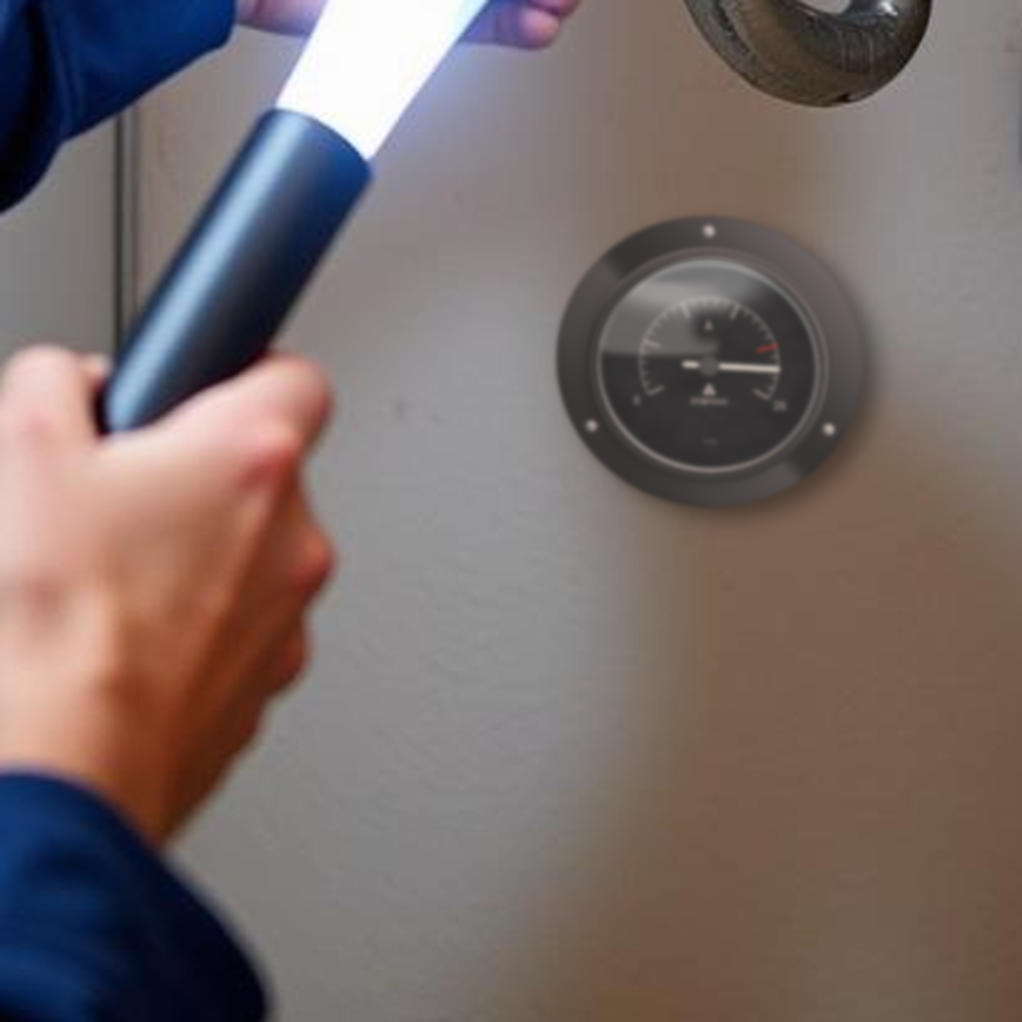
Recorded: 22 A
